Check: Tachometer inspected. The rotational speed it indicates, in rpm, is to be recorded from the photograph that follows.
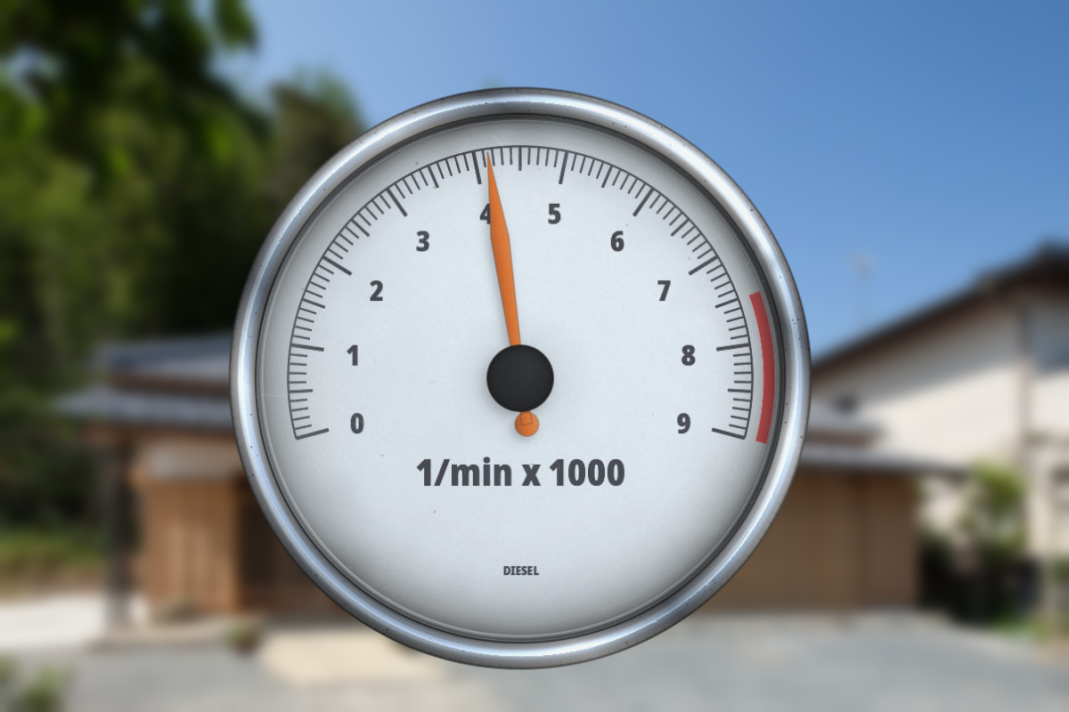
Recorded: 4150 rpm
